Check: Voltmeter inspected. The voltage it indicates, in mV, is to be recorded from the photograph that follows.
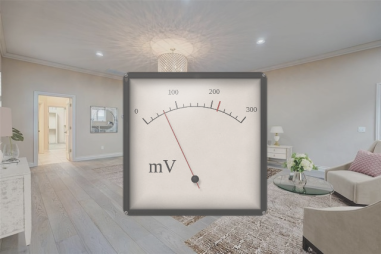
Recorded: 60 mV
